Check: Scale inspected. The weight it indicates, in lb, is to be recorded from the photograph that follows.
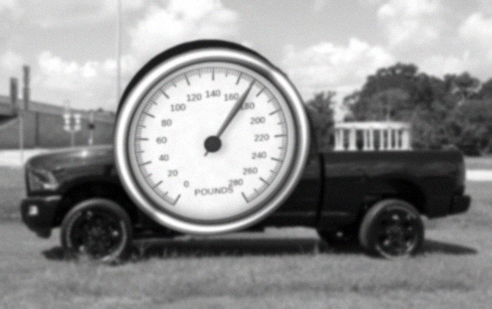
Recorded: 170 lb
